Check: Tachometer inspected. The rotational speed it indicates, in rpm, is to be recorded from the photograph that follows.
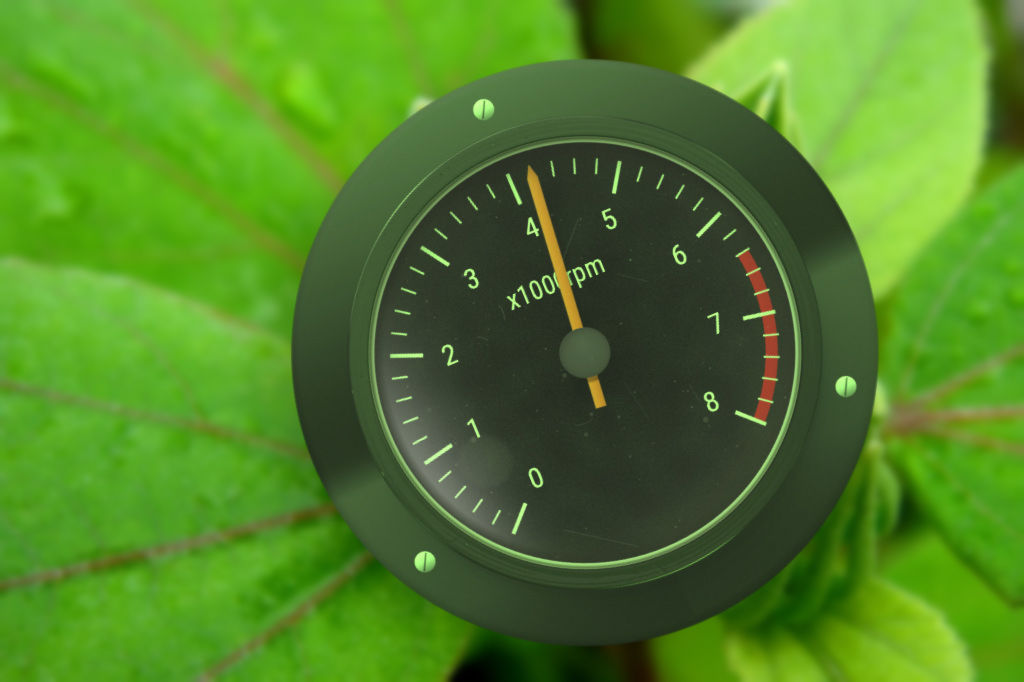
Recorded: 4200 rpm
